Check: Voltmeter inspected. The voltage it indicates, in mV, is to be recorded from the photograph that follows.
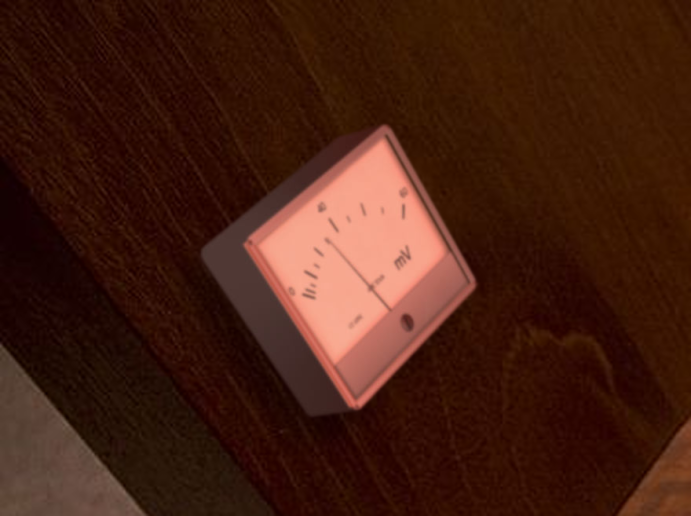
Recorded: 35 mV
